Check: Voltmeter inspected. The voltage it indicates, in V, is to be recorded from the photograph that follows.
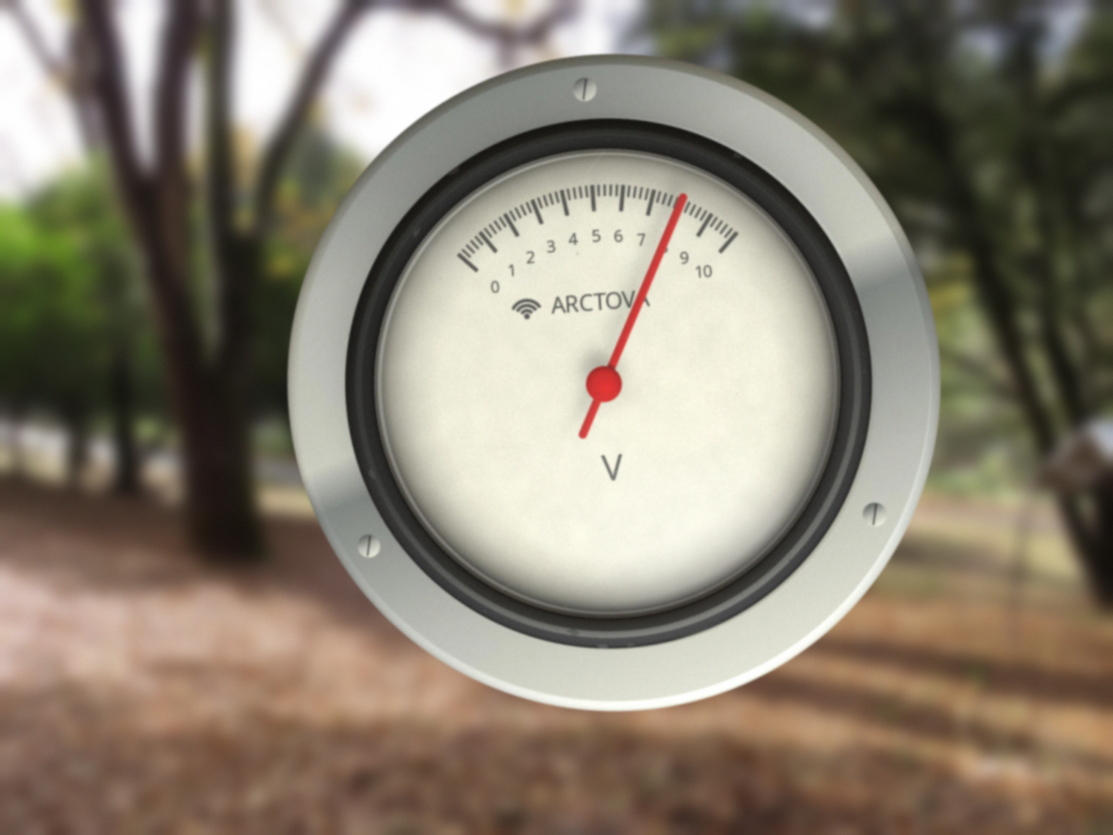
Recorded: 8 V
